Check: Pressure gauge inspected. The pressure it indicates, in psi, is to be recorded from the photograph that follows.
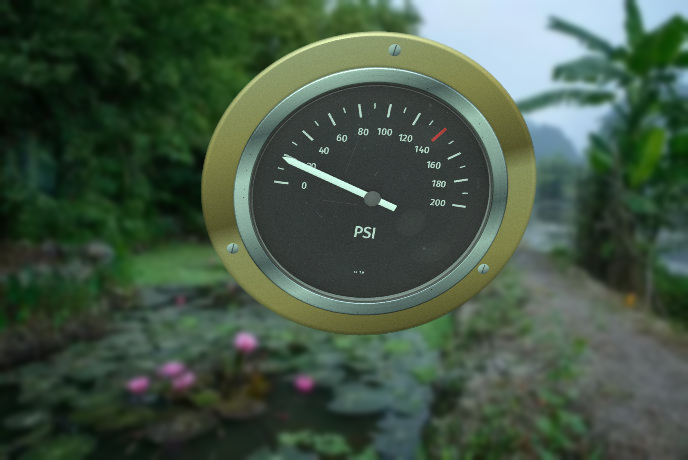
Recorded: 20 psi
